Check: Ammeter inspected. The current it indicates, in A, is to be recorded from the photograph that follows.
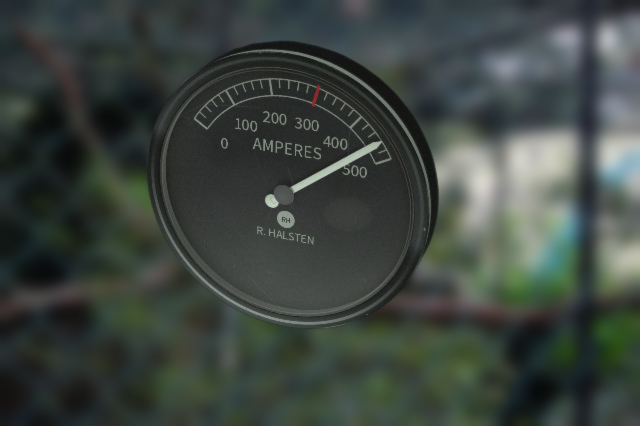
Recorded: 460 A
